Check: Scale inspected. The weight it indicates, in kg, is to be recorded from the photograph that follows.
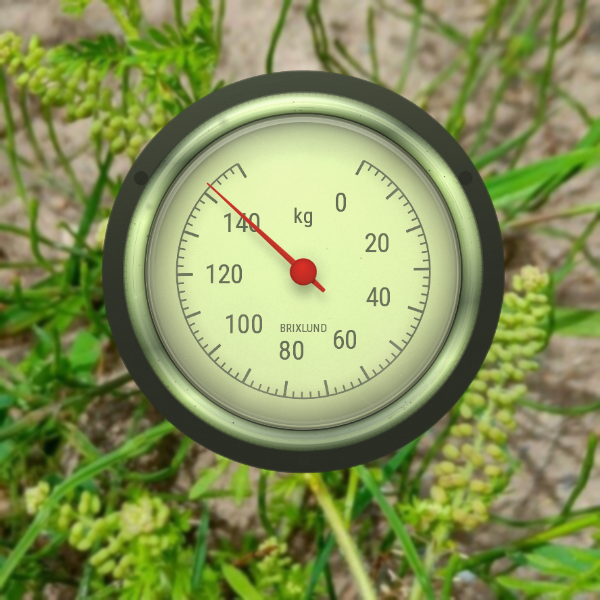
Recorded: 142 kg
